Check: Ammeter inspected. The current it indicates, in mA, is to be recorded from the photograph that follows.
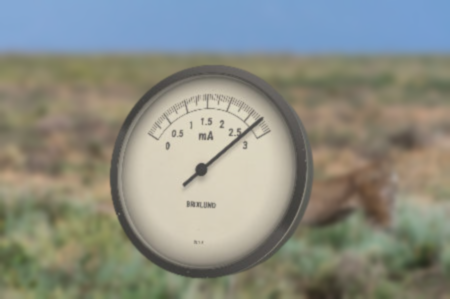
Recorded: 2.75 mA
